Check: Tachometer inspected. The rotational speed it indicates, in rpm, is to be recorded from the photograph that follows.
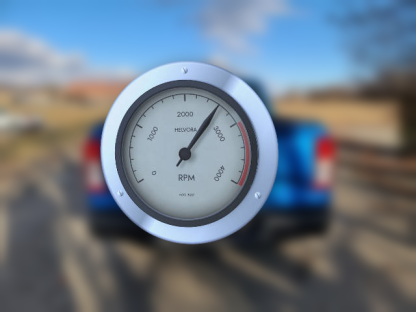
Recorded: 2600 rpm
